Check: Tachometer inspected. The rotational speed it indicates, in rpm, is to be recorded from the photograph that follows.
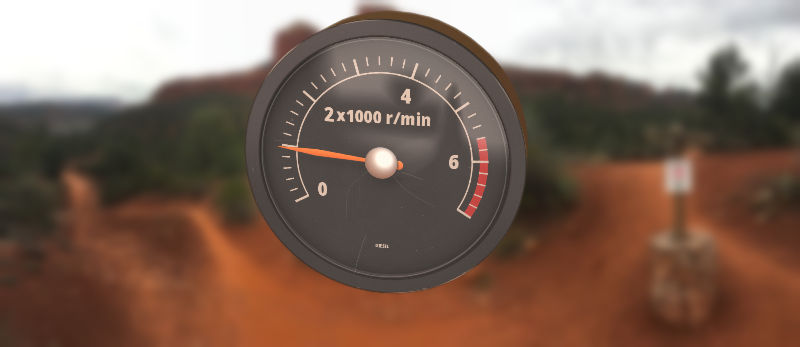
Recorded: 1000 rpm
